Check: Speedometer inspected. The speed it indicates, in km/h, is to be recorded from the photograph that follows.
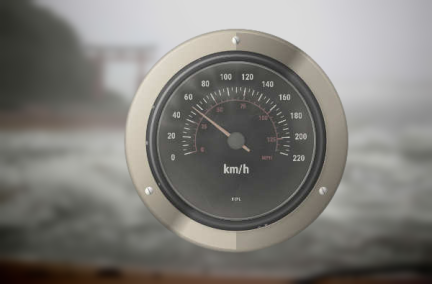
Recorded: 55 km/h
